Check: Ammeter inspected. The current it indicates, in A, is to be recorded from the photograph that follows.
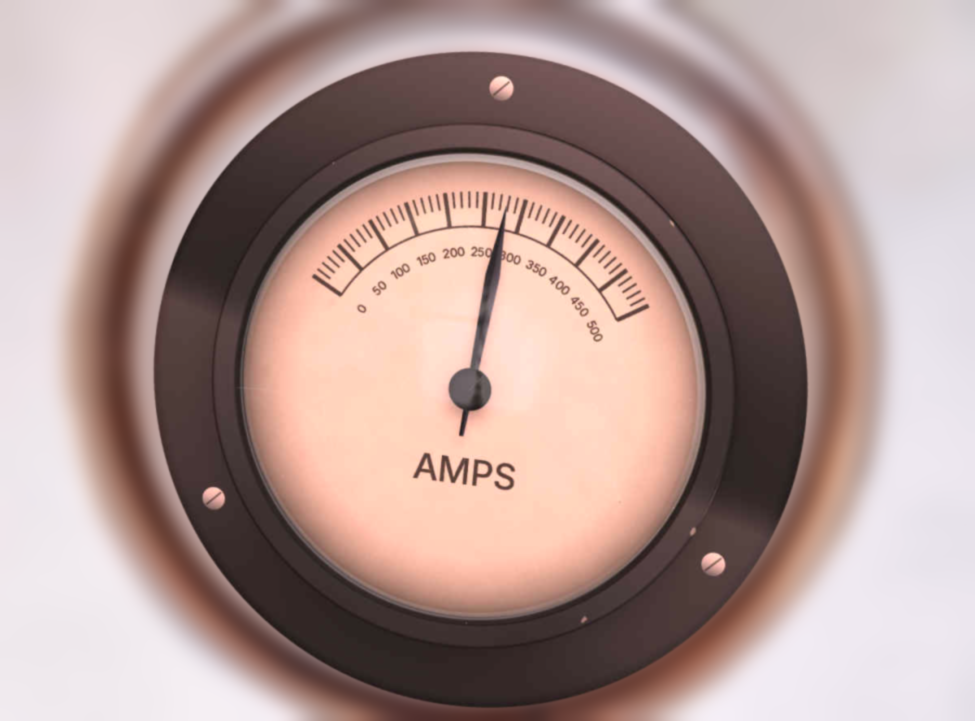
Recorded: 280 A
